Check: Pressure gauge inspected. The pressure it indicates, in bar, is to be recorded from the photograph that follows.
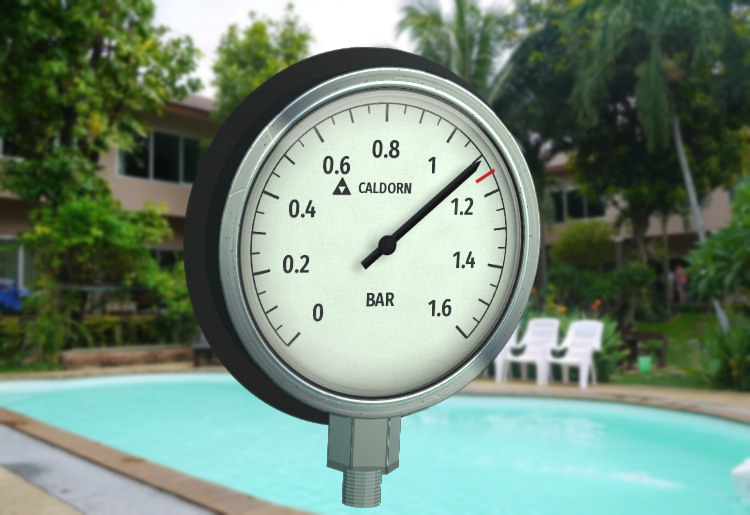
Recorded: 1.1 bar
